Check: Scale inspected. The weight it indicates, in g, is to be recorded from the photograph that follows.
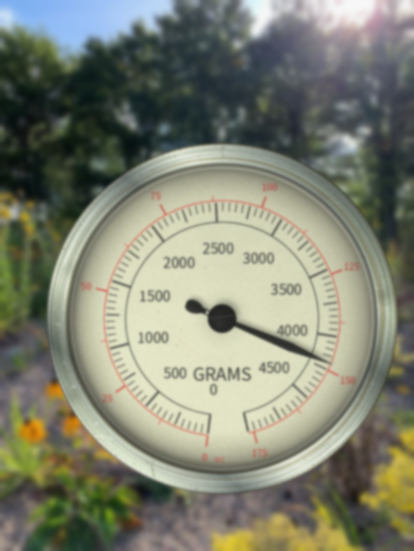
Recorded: 4200 g
